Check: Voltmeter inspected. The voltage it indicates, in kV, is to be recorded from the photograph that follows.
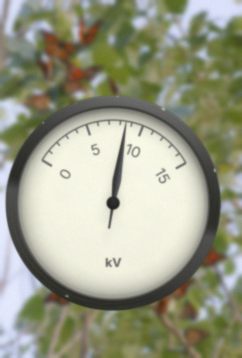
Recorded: 8.5 kV
